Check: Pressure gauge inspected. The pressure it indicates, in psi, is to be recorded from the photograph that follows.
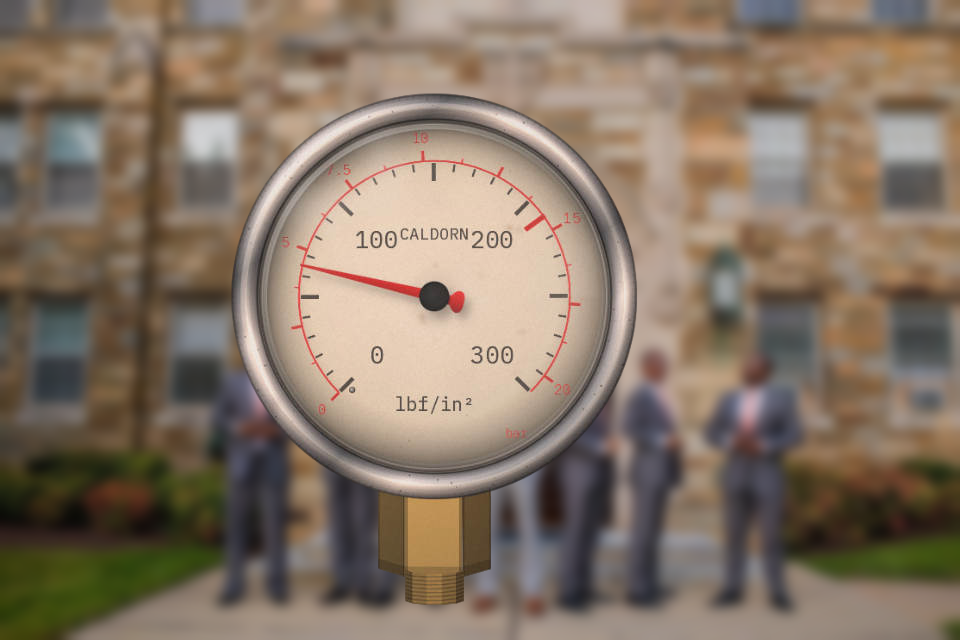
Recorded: 65 psi
